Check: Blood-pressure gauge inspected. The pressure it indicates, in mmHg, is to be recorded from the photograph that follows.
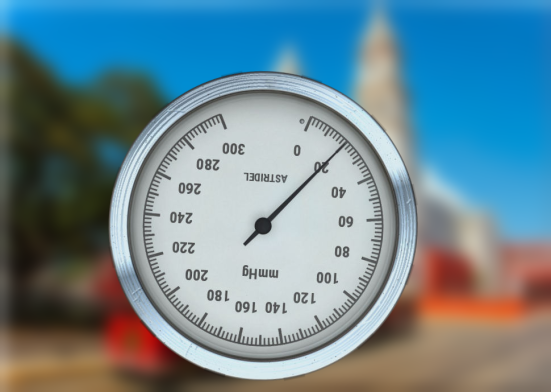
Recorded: 20 mmHg
